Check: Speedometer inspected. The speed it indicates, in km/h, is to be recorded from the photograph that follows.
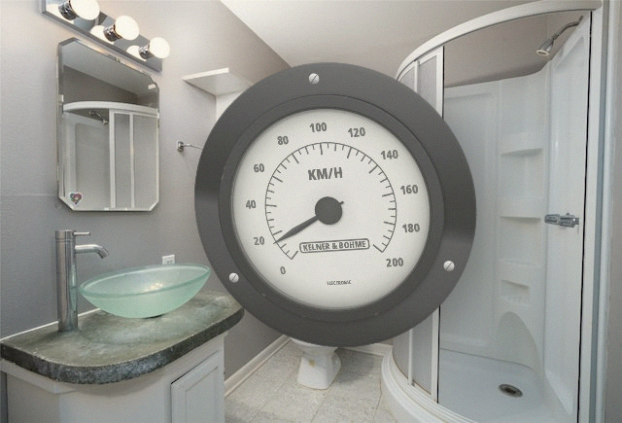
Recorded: 15 km/h
